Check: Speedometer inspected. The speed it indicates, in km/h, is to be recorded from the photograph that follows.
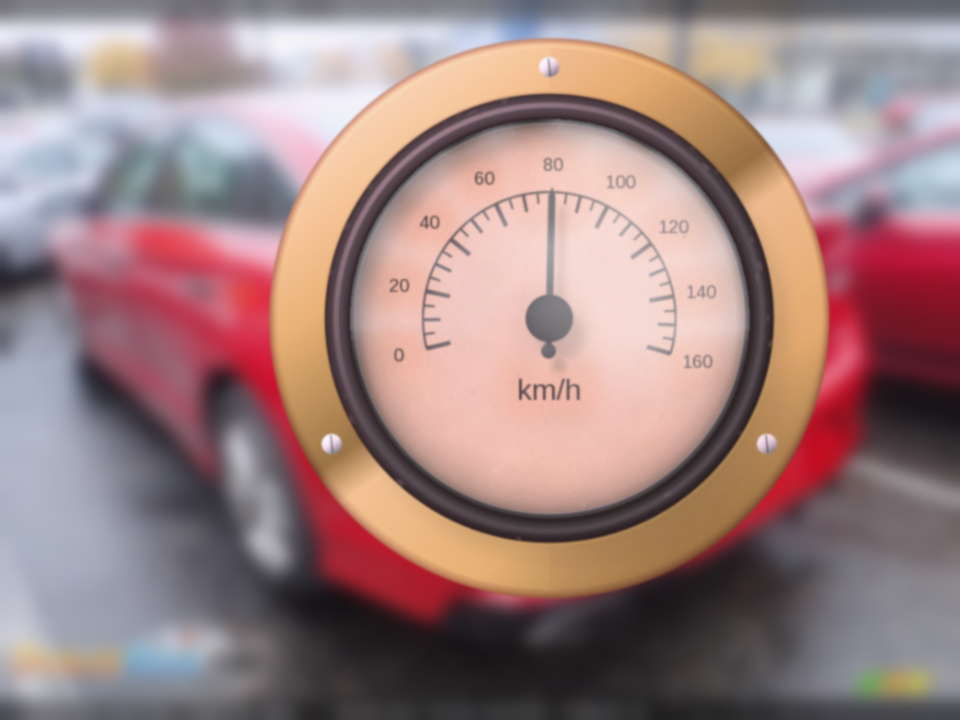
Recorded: 80 km/h
